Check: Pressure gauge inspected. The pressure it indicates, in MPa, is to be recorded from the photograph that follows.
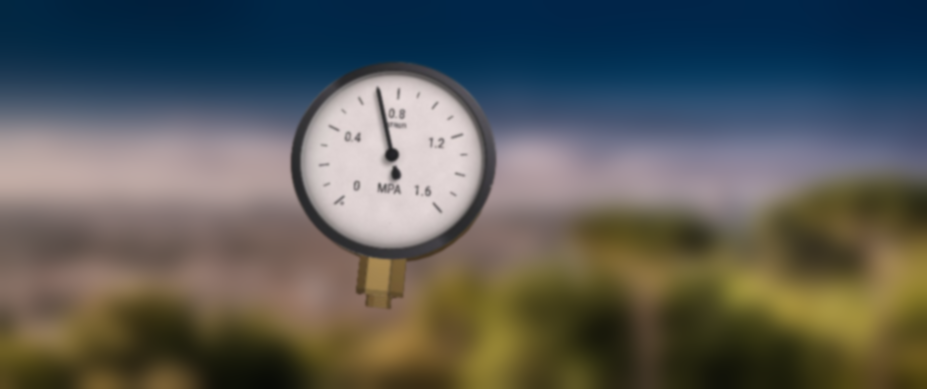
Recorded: 0.7 MPa
